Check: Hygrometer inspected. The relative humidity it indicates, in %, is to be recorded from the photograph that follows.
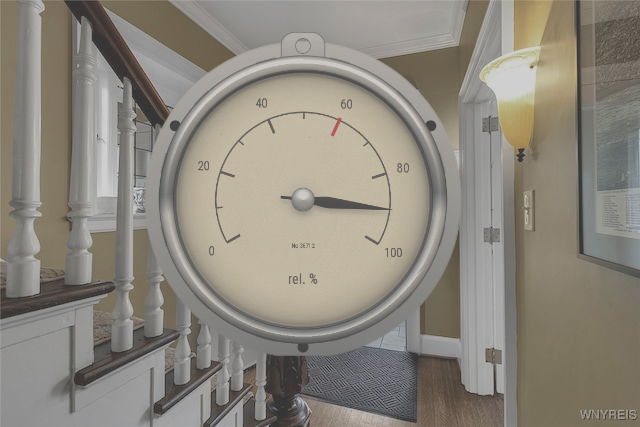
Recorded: 90 %
